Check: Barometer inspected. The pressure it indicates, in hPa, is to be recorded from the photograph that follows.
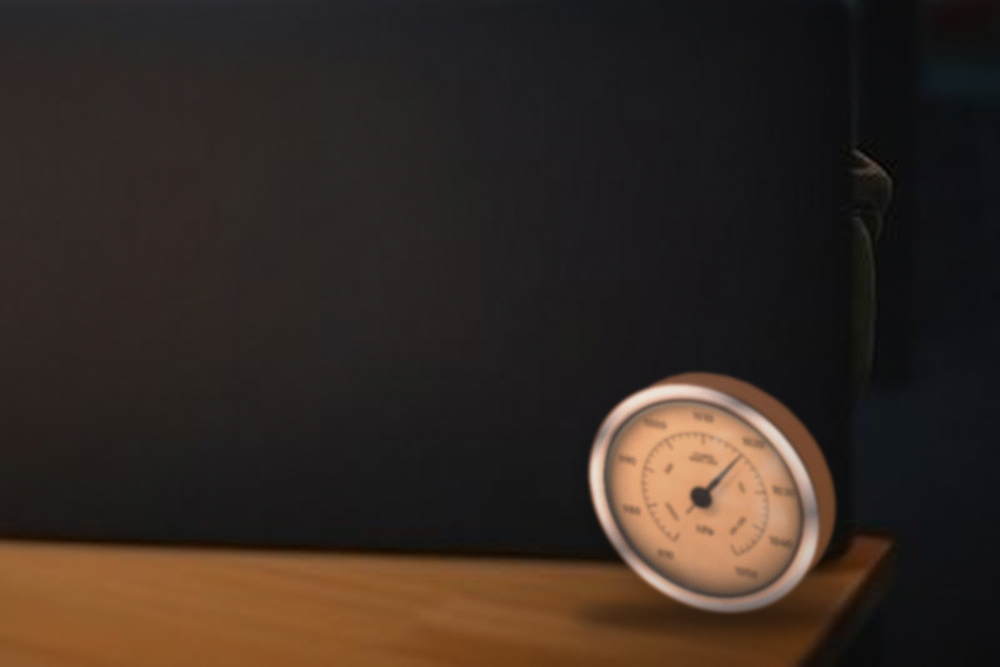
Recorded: 1020 hPa
